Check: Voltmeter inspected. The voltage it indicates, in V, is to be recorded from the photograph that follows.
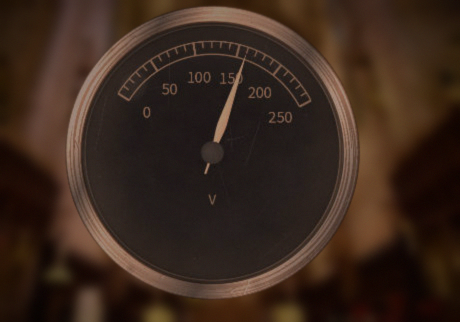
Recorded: 160 V
